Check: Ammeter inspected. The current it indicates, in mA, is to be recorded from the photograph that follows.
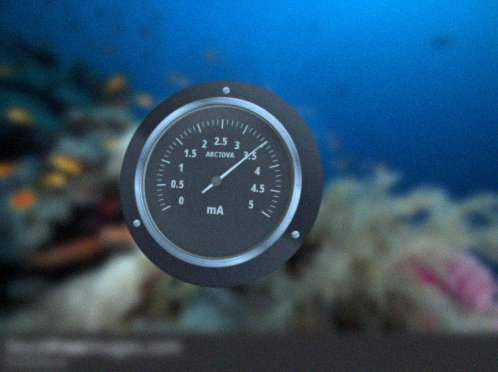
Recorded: 3.5 mA
